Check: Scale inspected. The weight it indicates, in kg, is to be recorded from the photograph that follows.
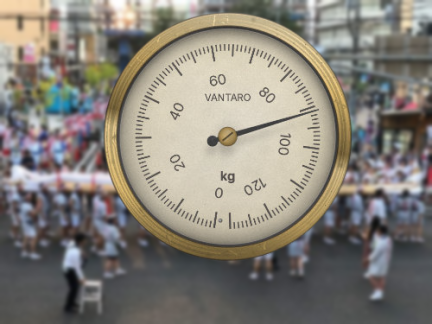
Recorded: 91 kg
